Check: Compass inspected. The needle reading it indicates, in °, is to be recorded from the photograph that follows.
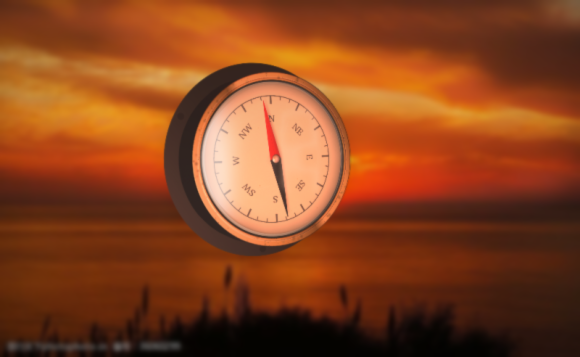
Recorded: 350 °
